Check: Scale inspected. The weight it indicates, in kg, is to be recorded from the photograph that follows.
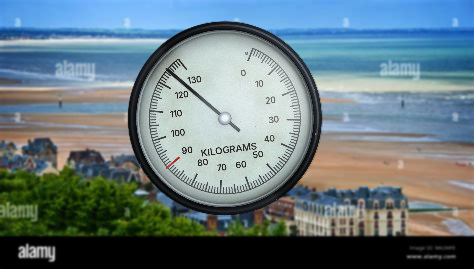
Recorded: 125 kg
